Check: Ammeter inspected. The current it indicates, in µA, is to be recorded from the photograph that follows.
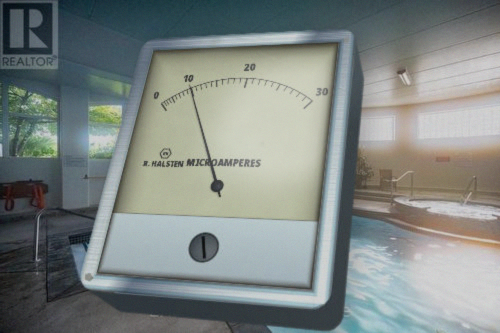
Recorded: 10 µA
